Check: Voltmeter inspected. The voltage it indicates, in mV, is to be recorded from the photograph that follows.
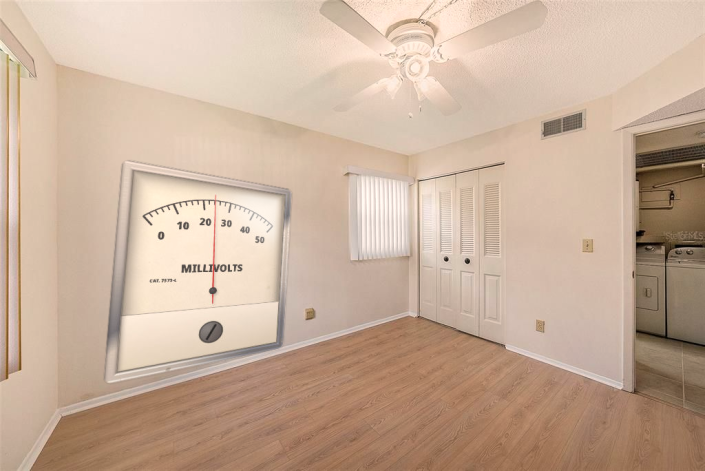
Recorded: 24 mV
